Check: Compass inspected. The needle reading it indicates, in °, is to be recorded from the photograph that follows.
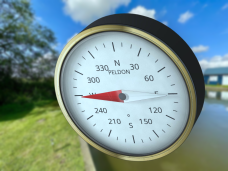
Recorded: 270 °
